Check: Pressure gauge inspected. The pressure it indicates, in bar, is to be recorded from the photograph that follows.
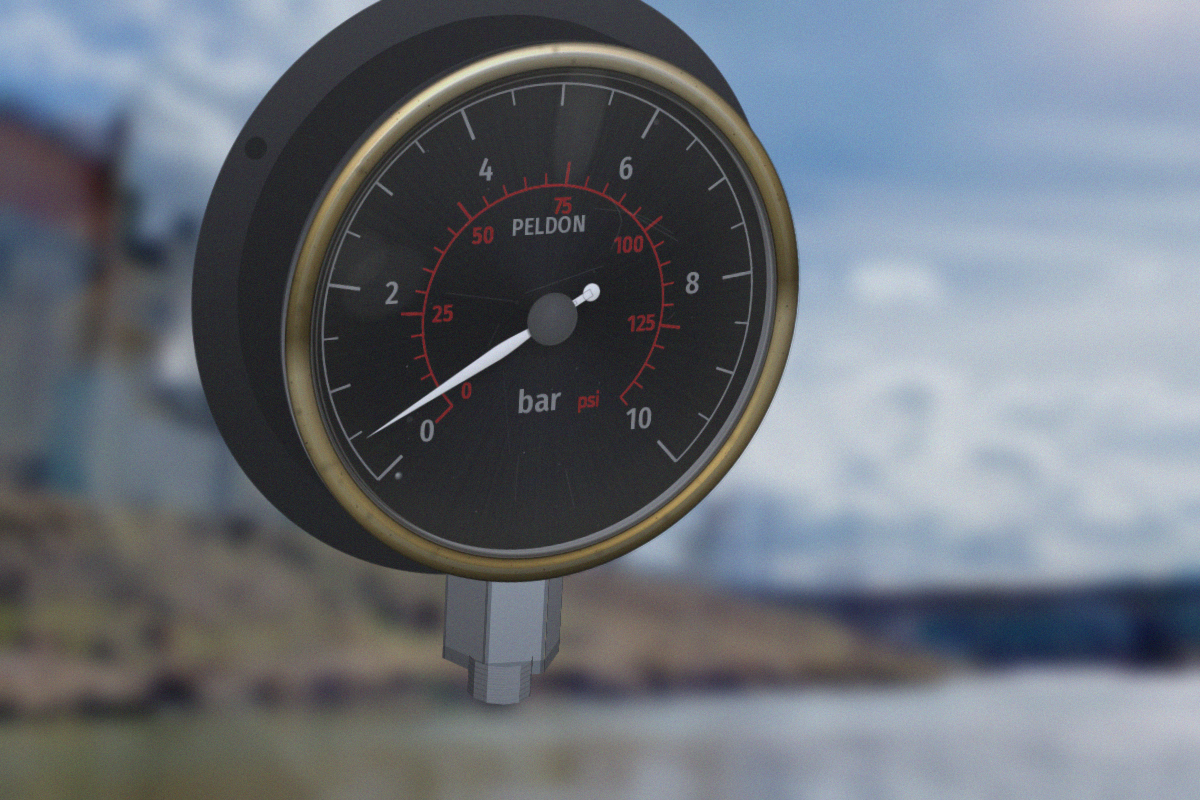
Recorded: 0.5 bar
